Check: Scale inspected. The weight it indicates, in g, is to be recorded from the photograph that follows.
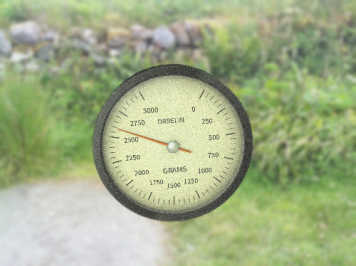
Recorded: 2600 g
